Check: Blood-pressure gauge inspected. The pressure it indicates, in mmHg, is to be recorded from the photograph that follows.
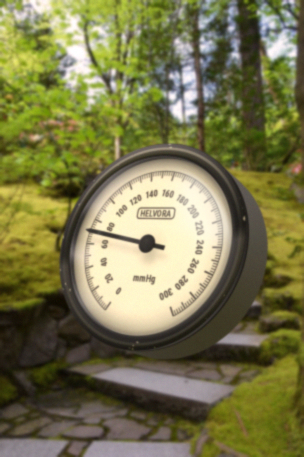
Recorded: 70 mmHg
